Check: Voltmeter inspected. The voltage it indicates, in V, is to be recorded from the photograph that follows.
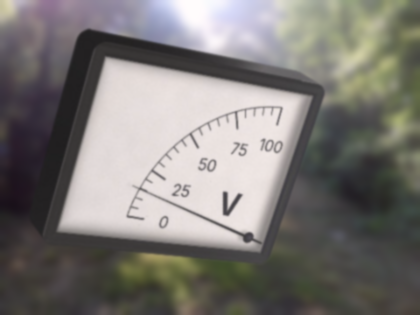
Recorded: 15 V
